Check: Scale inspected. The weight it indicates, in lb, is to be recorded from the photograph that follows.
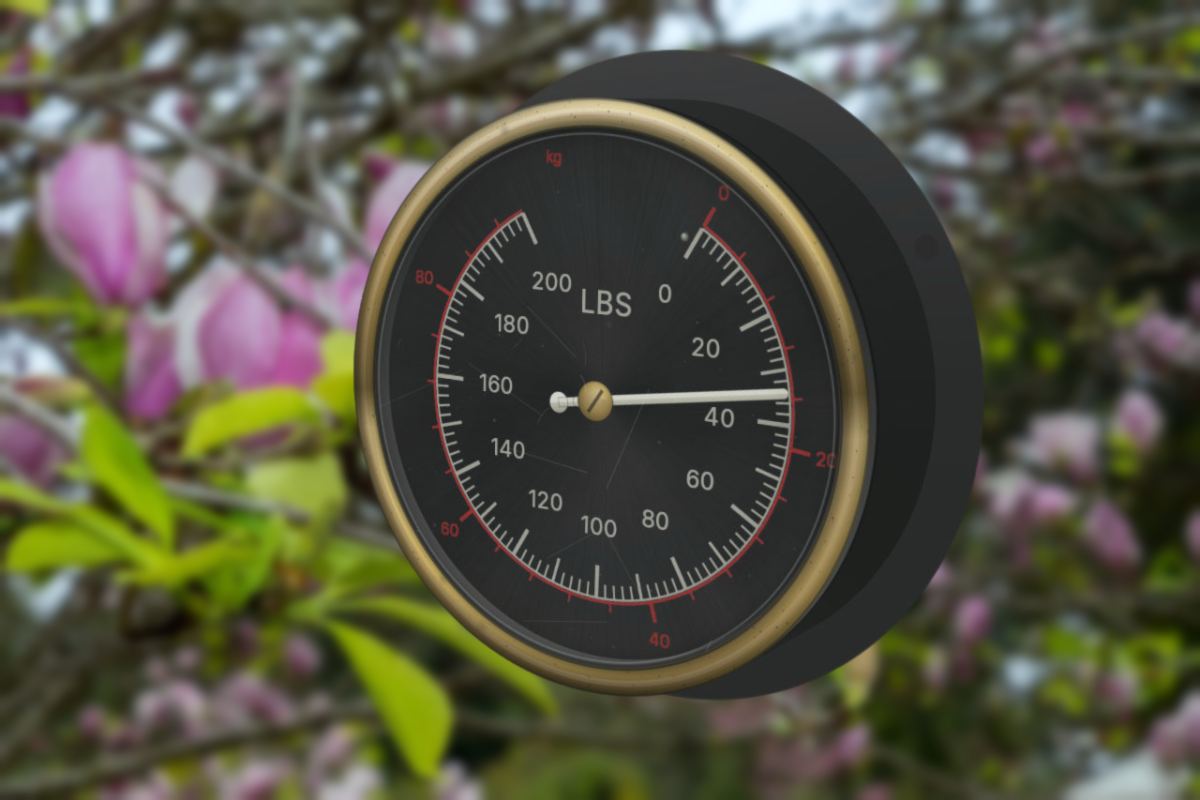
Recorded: 34 lb
